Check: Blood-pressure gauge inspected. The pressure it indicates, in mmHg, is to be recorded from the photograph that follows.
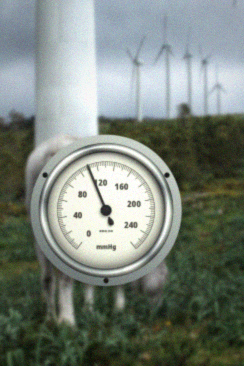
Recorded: 110 mmHg
